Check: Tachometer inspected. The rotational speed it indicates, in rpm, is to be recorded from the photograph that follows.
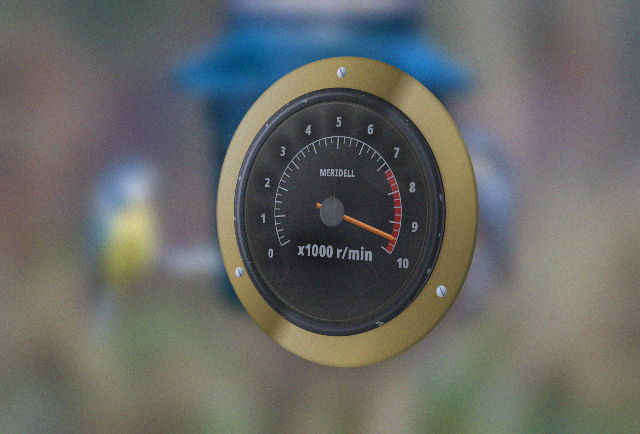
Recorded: 9500 rpm
